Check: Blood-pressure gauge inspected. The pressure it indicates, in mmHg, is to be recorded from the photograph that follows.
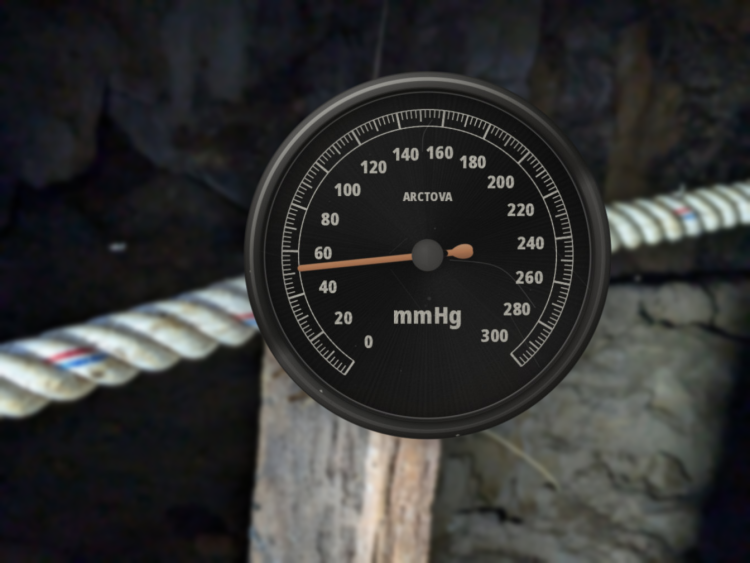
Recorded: 52 mmHg
